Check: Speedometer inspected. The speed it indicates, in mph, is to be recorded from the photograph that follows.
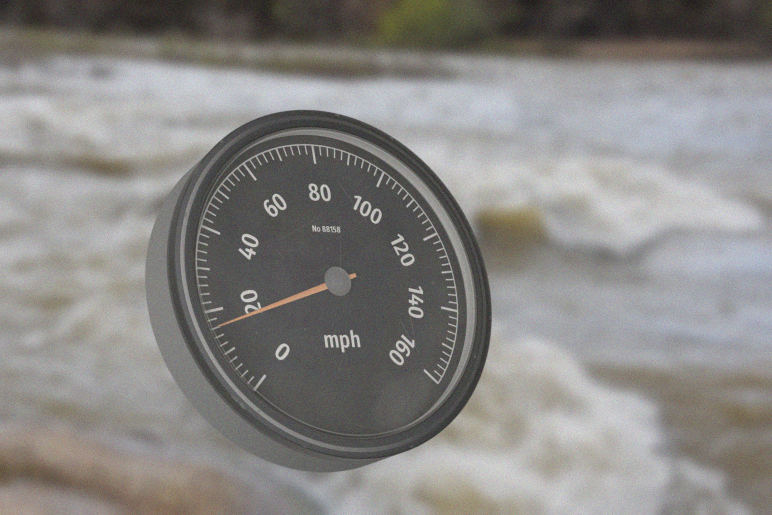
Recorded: 16 mph
